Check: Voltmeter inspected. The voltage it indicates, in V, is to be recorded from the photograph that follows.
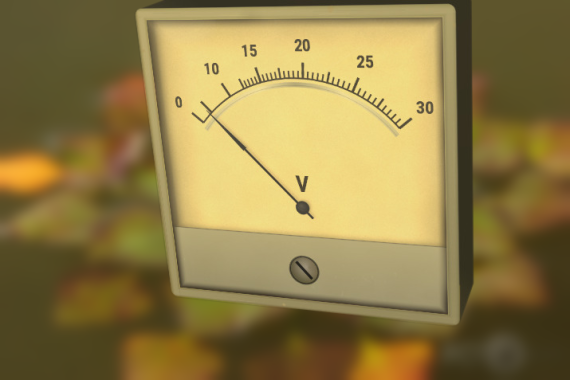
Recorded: 5 V
